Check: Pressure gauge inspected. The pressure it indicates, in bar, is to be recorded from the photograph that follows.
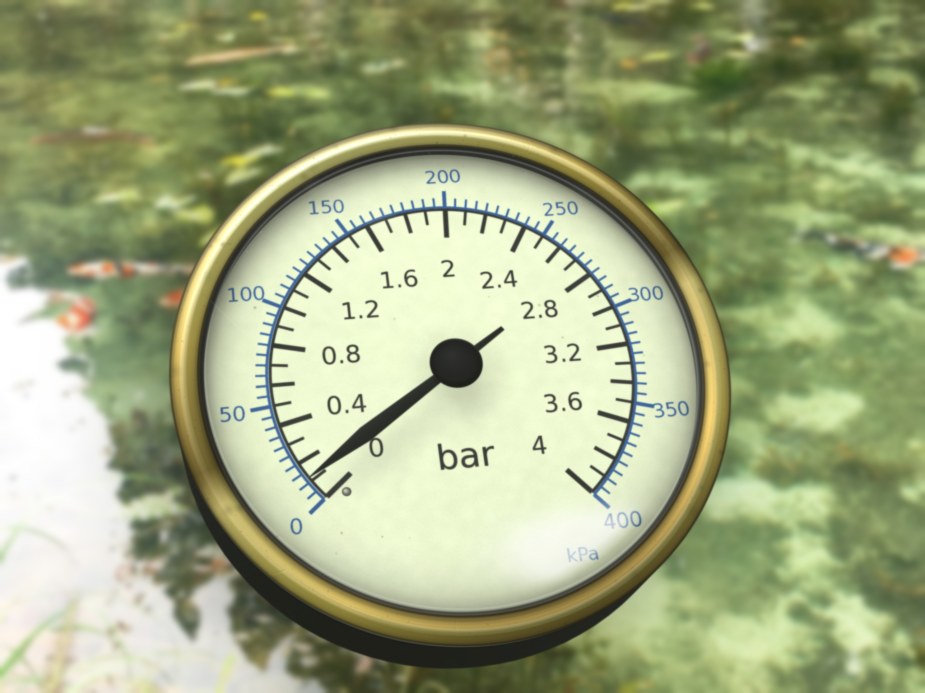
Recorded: 0.1 bar
